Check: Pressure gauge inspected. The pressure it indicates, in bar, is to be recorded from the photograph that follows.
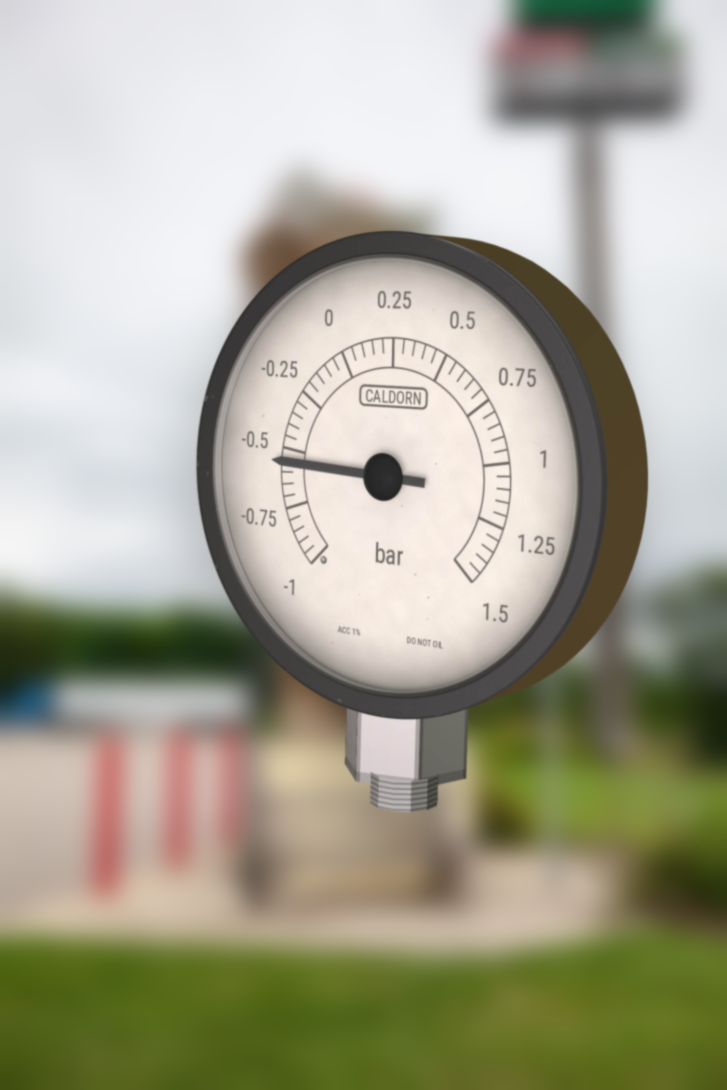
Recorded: -0.55 bar
